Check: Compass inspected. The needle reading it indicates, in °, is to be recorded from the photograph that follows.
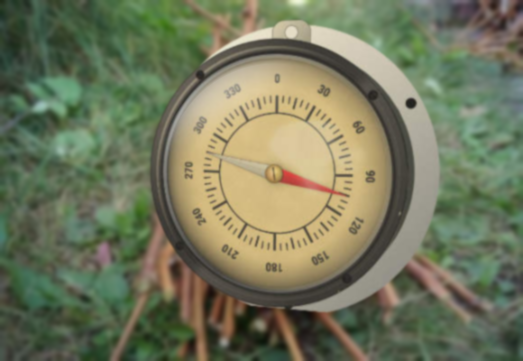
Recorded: 105 °
